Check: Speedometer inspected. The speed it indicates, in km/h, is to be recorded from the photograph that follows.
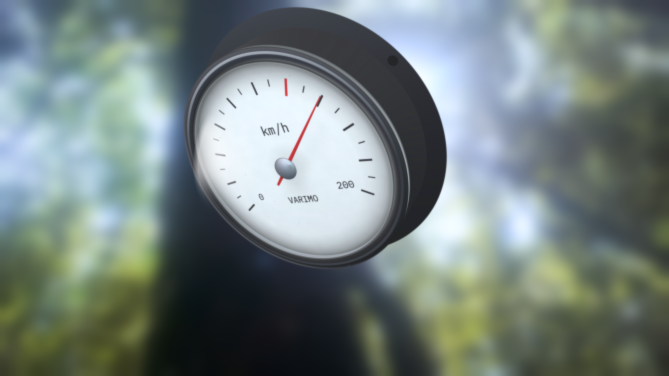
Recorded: 140 km/h
